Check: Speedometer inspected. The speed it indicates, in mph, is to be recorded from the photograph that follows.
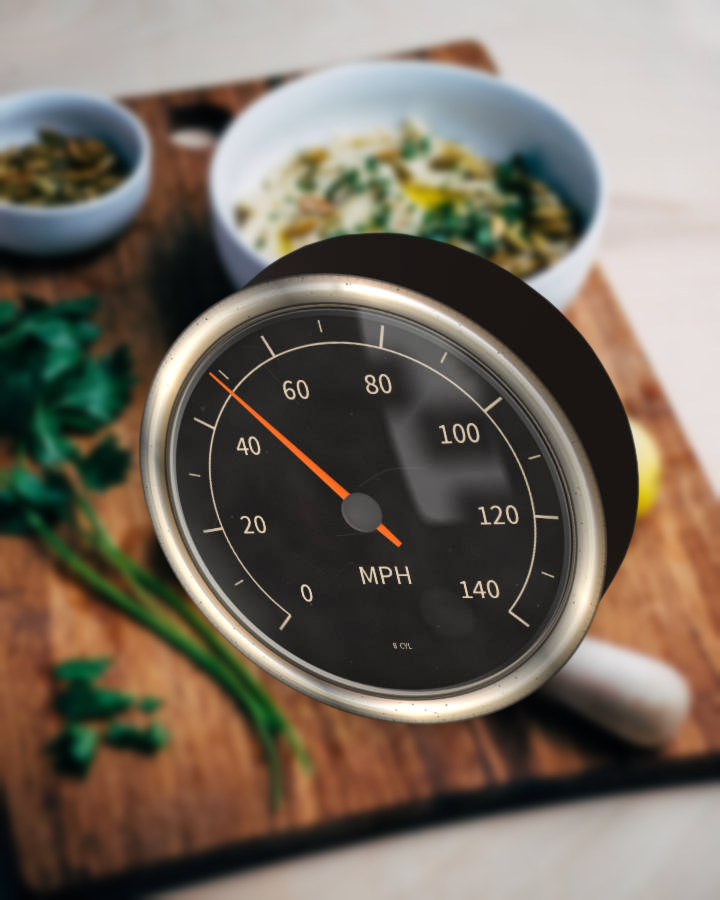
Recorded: 50 mph
